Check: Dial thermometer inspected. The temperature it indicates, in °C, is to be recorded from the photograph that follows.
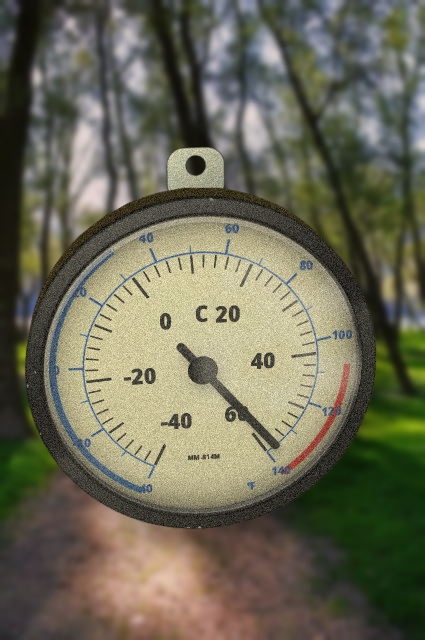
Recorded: 58 °C
